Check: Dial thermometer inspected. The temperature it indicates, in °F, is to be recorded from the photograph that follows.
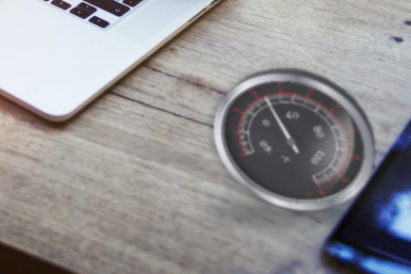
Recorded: 20 °F
